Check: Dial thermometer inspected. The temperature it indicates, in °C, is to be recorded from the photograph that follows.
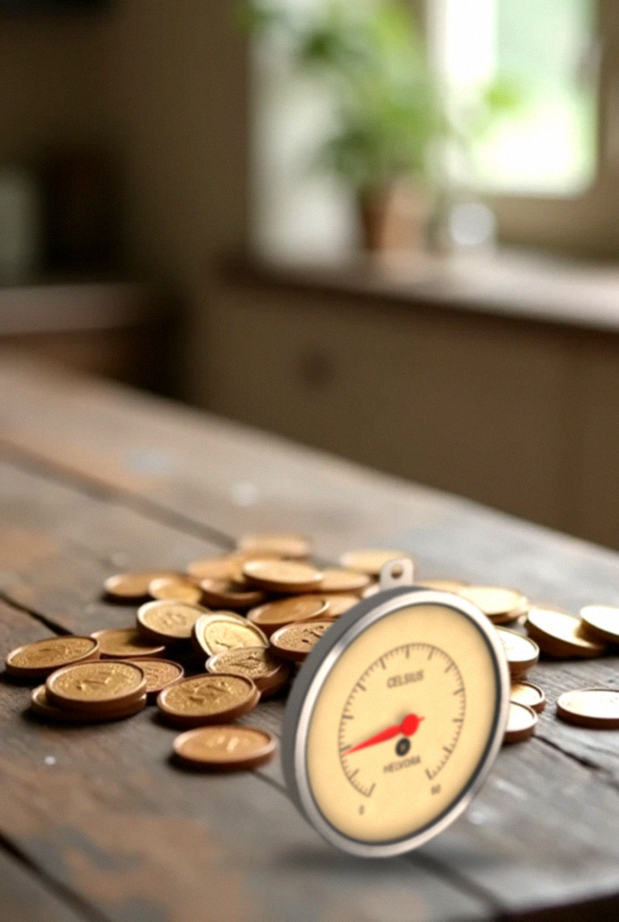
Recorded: 10 °C
